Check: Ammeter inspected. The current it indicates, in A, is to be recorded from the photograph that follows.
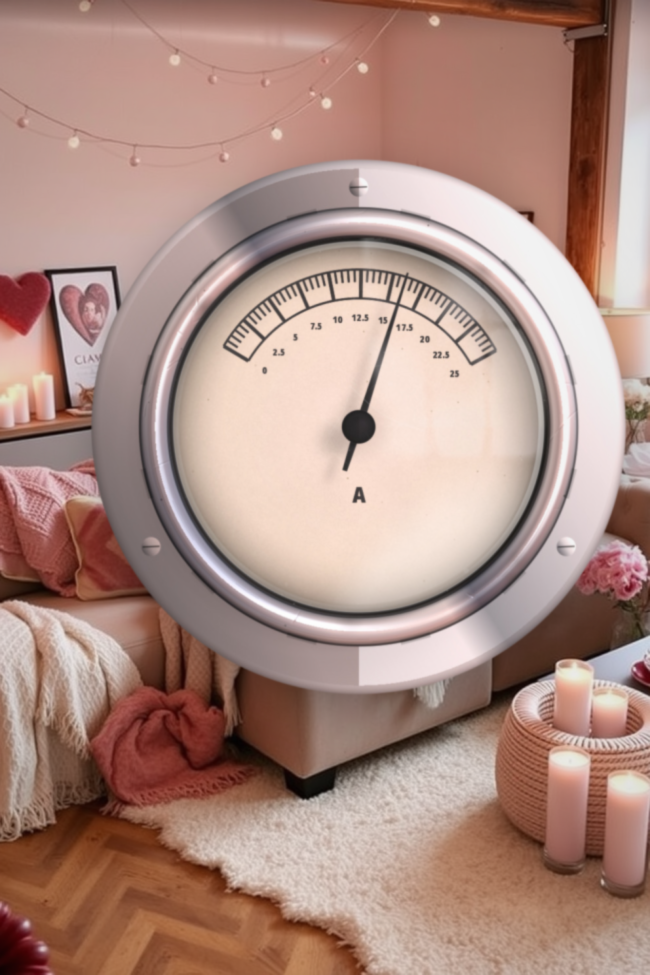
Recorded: 16 A
